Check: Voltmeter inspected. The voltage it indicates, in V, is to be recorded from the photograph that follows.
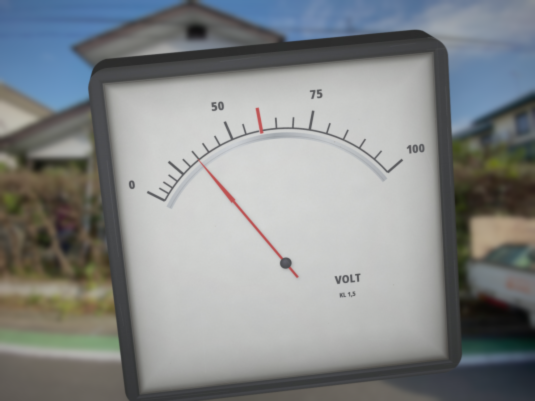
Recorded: 35 V
